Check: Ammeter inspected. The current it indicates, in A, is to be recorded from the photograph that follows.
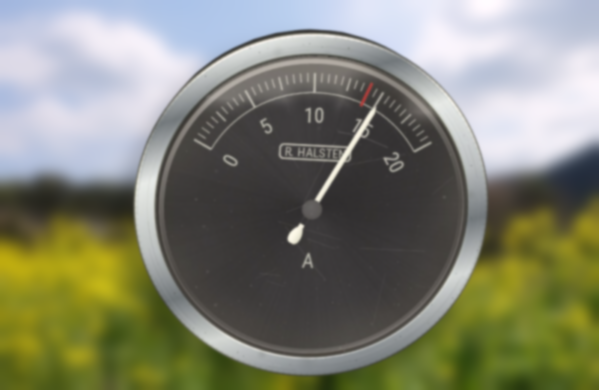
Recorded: 15 A
